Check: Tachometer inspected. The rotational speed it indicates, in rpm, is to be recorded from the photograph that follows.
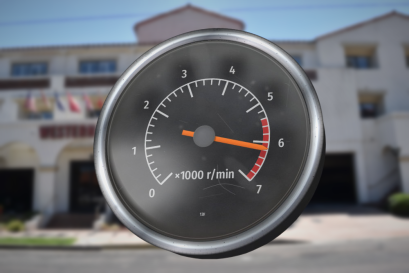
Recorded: 6200 rpm
